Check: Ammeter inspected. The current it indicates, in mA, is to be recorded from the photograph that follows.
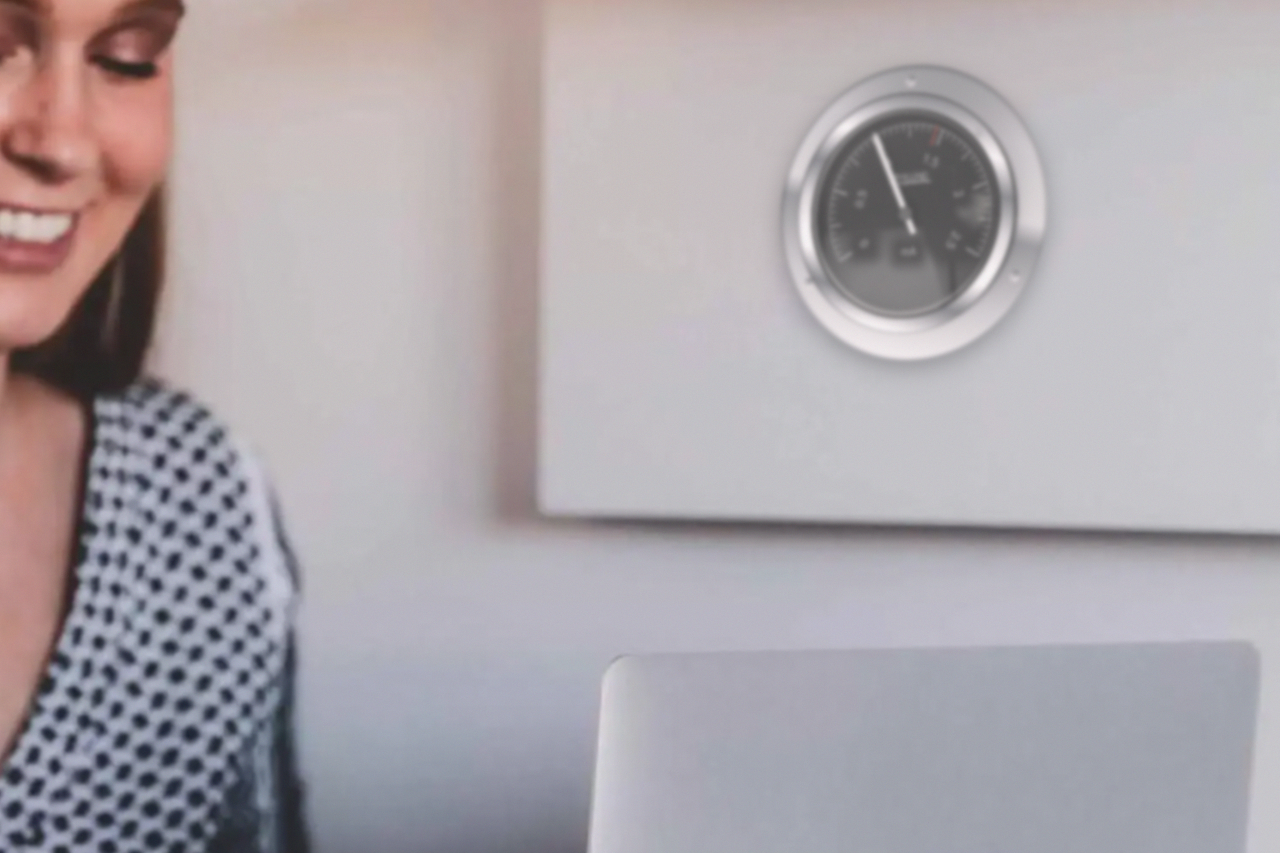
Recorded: 1 mA
